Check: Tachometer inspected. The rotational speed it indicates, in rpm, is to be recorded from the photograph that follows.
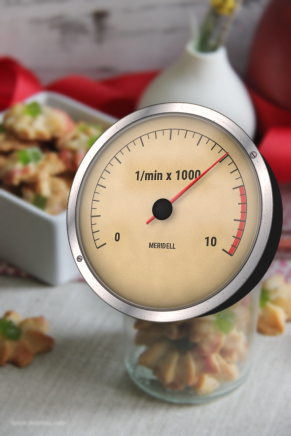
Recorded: 7000 rpm
